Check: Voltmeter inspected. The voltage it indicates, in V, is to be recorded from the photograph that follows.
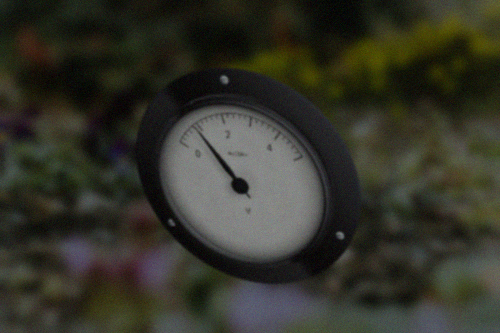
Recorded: 1 V
